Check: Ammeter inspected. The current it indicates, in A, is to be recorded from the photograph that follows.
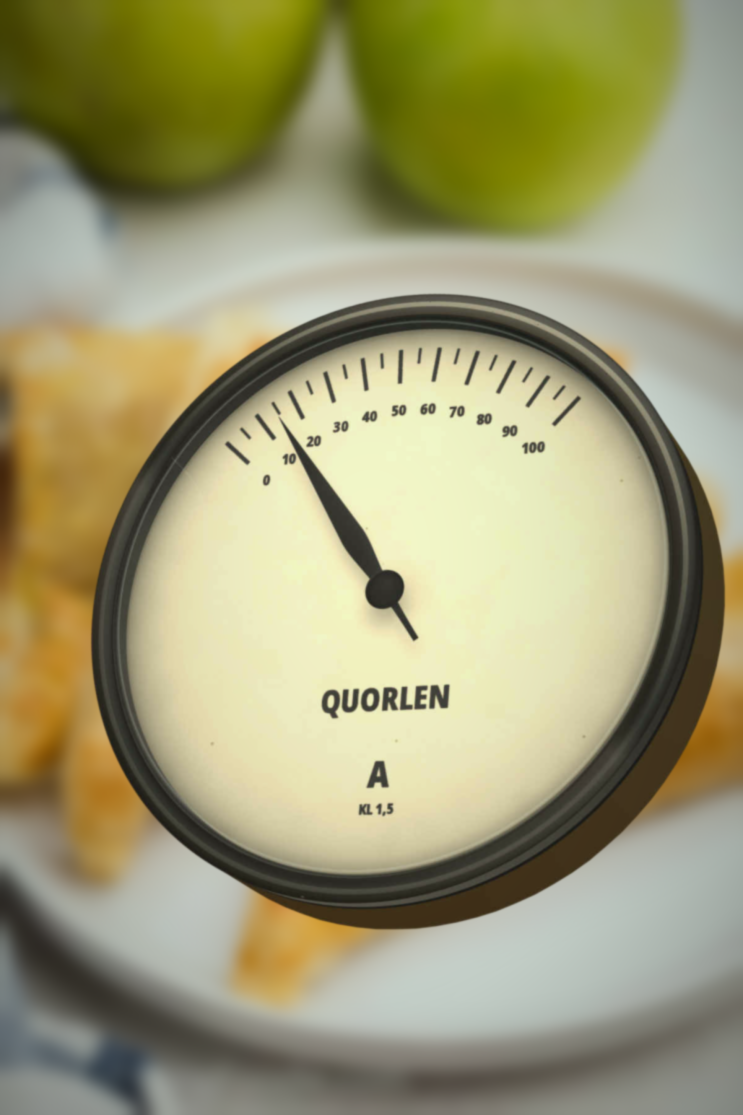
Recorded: 15 A
